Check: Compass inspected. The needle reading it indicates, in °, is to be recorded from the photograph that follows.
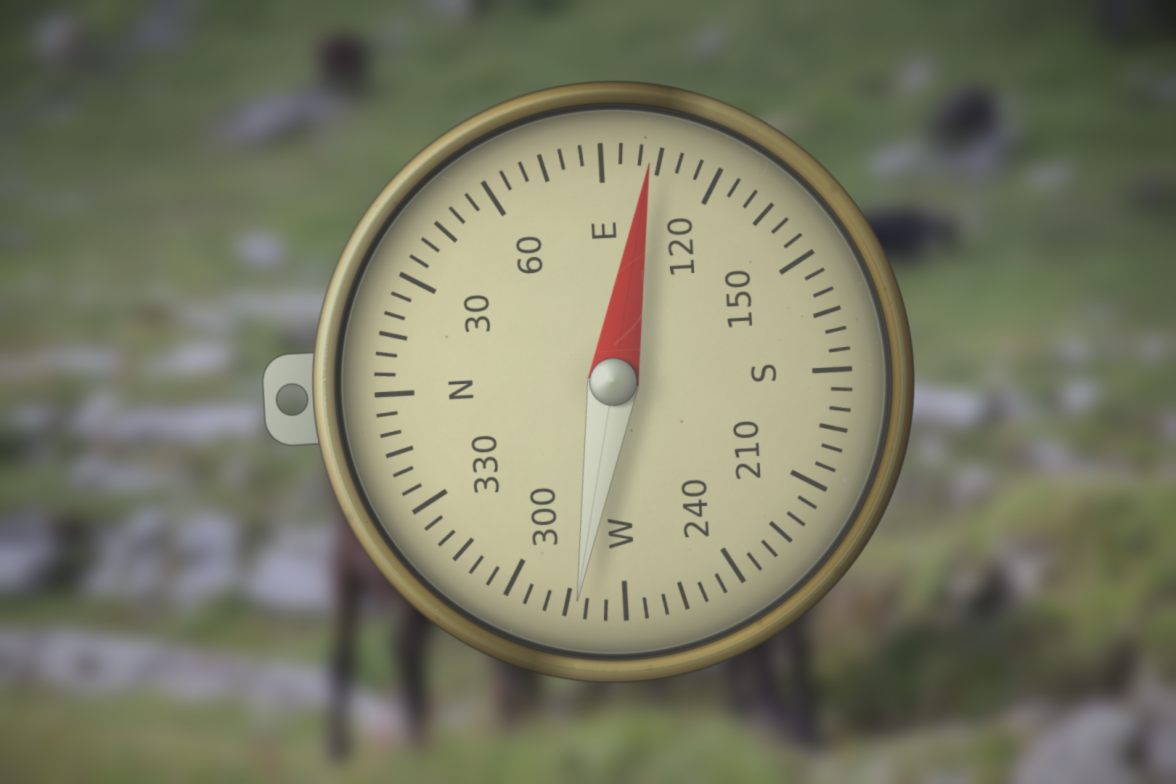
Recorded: 102.5 °
